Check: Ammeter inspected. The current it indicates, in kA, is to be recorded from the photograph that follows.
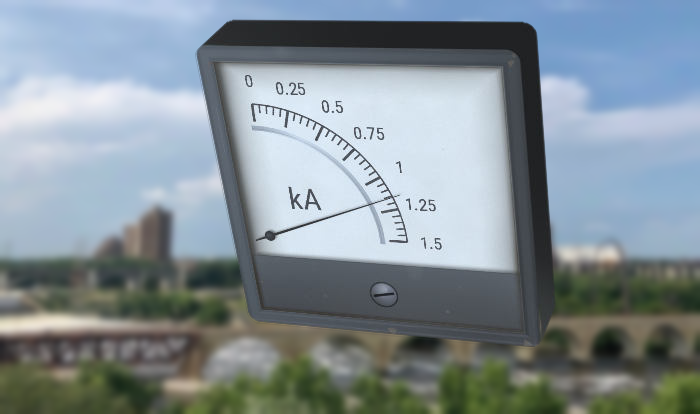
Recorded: 1.15 kA
